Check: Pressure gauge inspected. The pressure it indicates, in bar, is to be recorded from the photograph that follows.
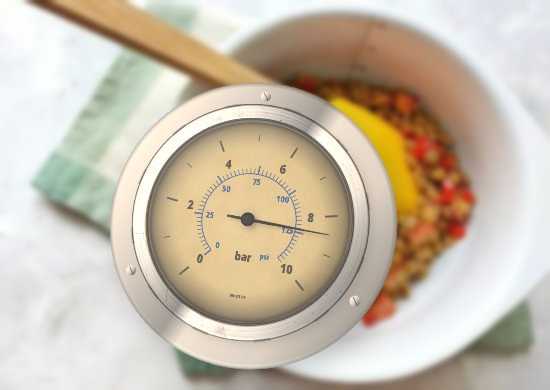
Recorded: 8.5 bar
